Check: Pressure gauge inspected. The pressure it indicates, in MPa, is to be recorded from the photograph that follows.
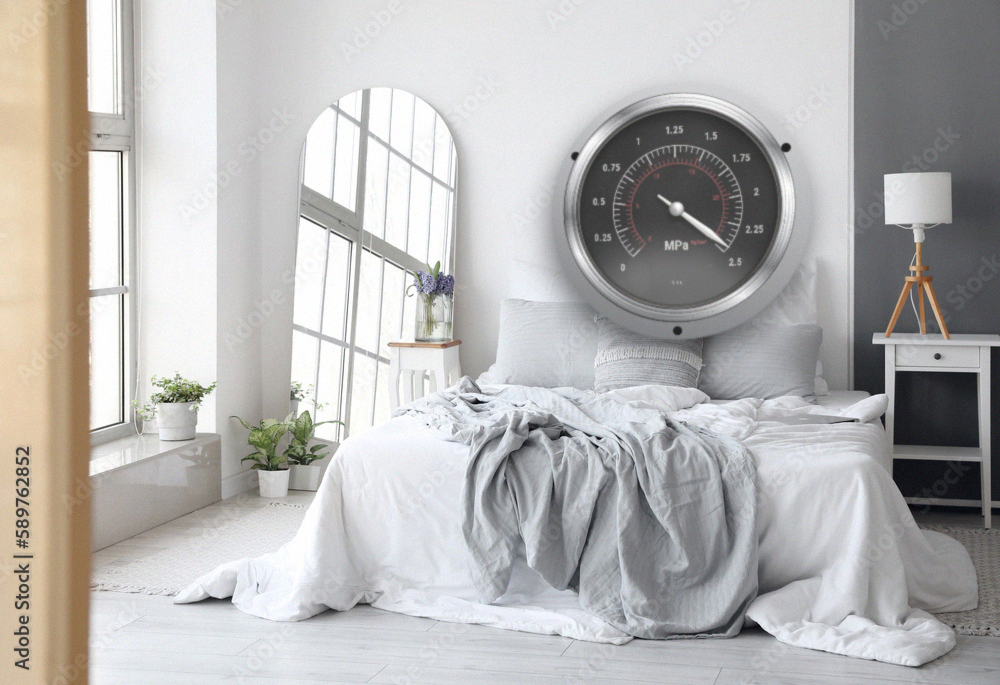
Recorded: 2.45 MPa
